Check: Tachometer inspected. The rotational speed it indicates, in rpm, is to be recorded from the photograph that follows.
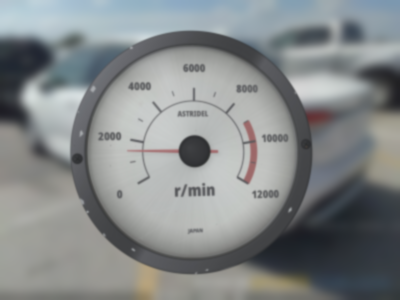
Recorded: 1500 rpm
